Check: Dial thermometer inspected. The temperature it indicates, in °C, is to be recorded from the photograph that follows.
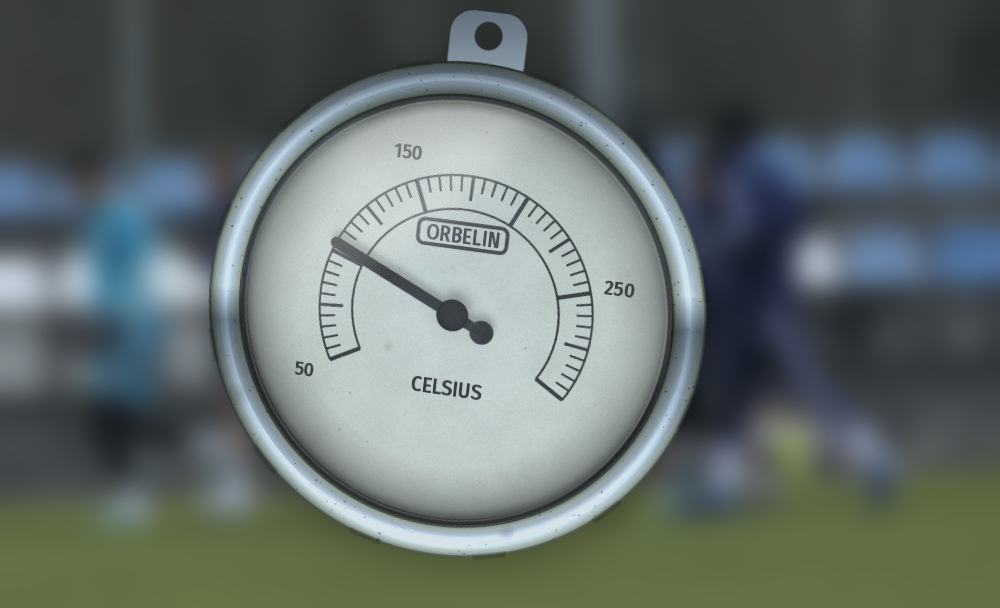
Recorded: 105 °C
